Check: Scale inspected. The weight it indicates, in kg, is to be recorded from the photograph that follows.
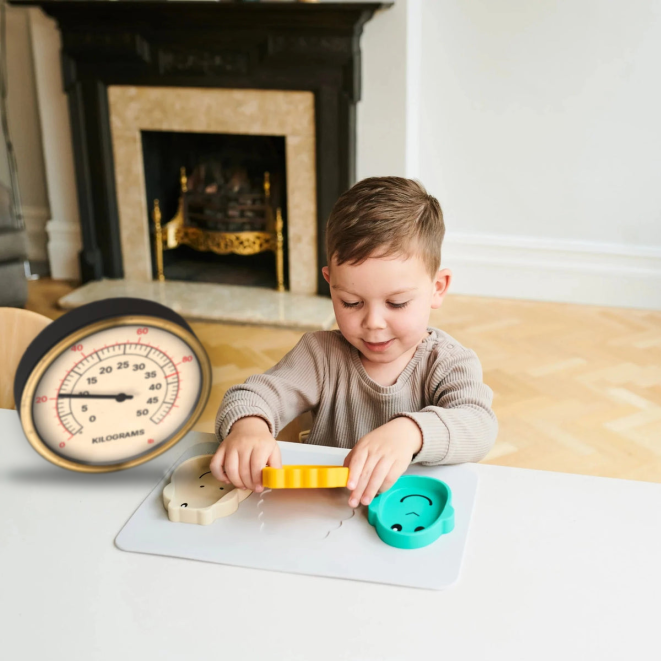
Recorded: 10 kg
